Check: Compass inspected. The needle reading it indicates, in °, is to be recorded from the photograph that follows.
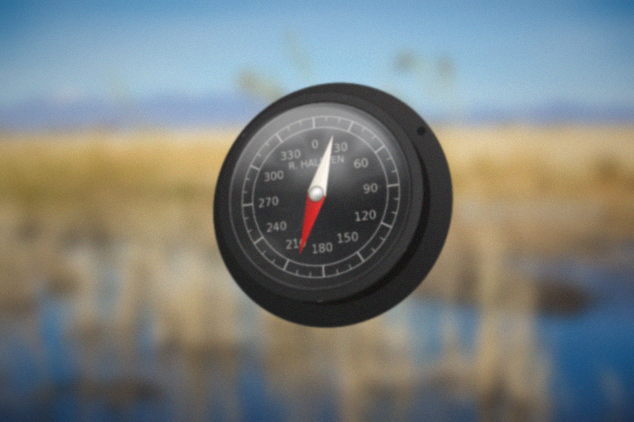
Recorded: 200 °
